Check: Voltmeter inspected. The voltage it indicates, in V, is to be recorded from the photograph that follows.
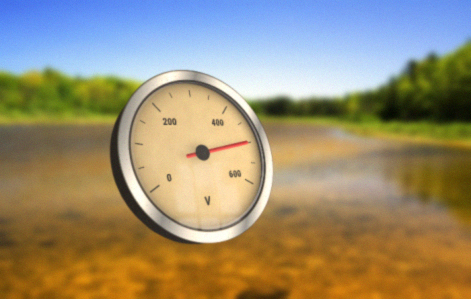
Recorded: 500 V
